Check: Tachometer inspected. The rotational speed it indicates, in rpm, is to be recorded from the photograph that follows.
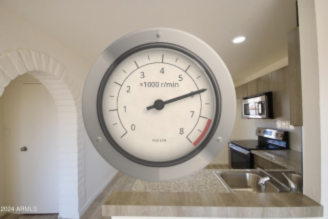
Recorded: 6000 rpm
